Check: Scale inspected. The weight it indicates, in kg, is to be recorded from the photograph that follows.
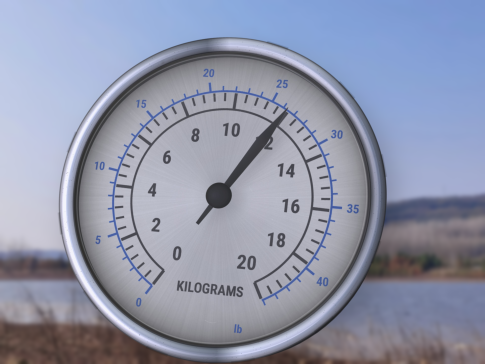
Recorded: 12 kg
